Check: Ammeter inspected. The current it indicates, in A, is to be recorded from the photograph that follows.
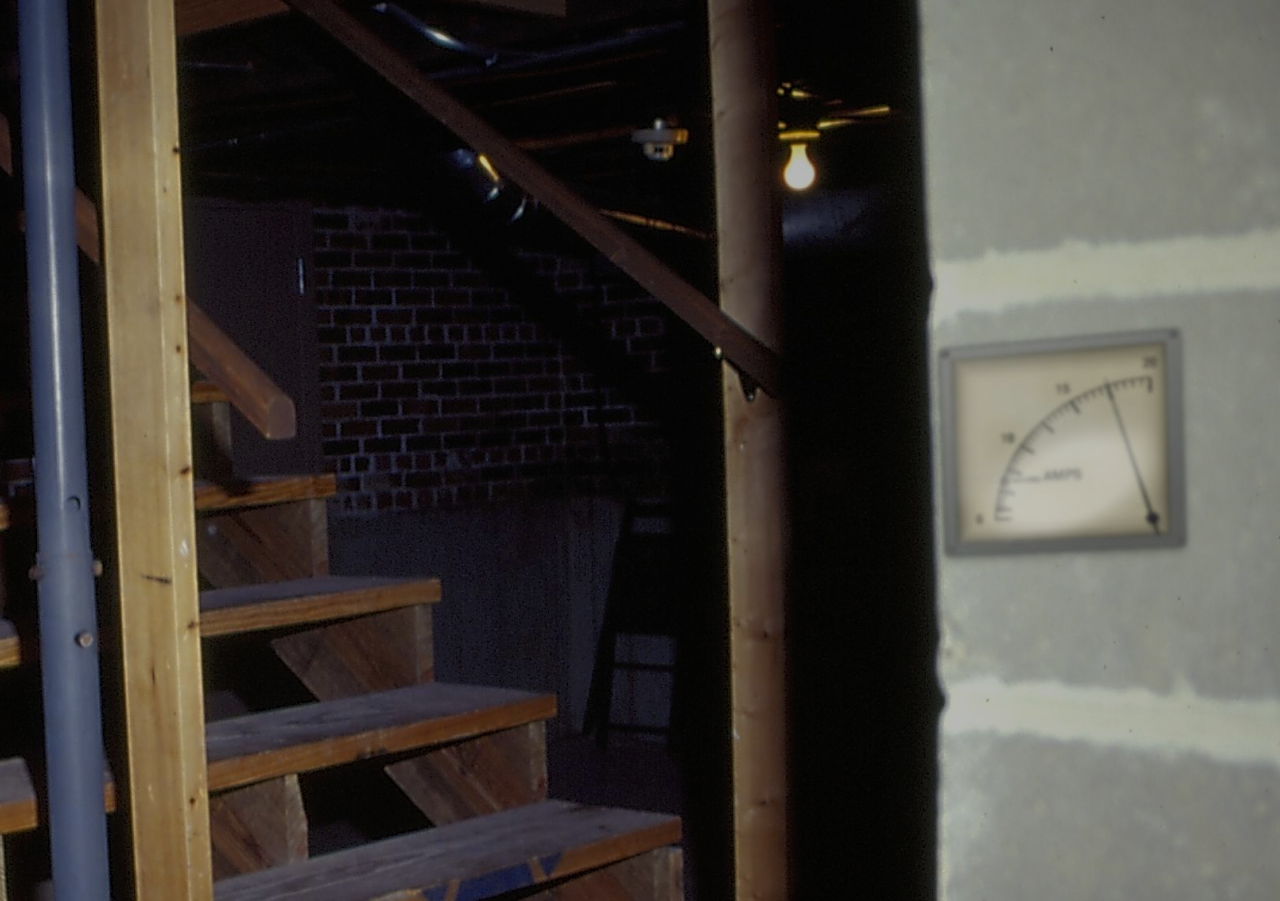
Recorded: 17.5 A
